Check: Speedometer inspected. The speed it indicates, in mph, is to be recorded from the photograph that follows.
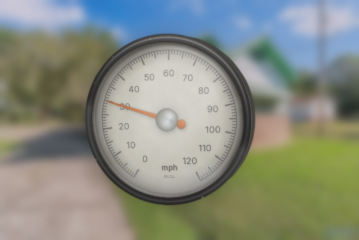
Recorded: 30 mph
